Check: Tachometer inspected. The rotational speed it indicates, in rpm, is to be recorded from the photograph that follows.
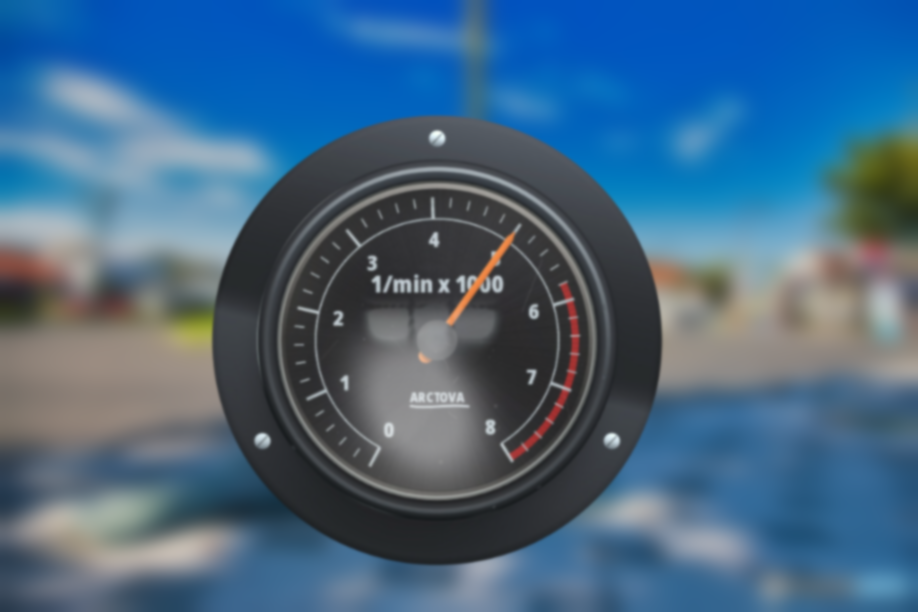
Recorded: 5000 rpm
